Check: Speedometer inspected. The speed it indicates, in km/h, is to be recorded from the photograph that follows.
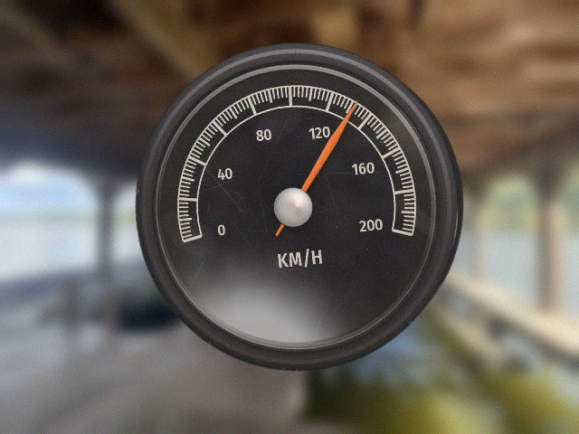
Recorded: 132 km/h
